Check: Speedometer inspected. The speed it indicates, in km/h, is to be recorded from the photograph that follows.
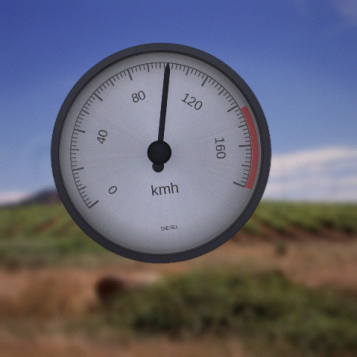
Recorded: 100 km/h
